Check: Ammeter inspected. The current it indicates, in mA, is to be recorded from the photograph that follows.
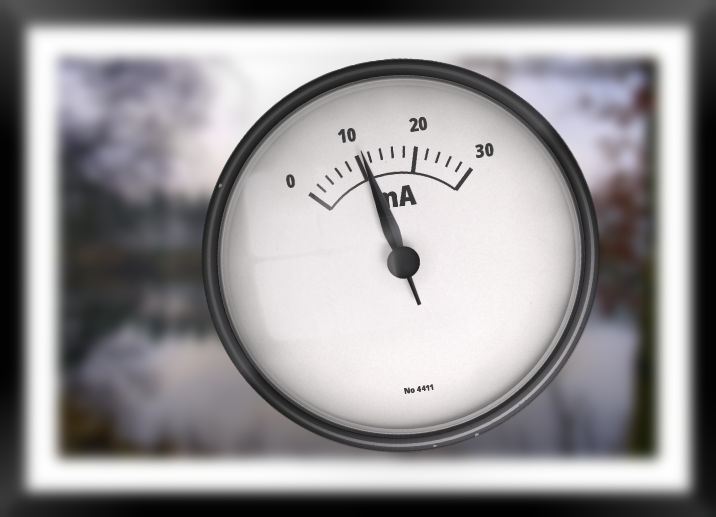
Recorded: 11 mA
